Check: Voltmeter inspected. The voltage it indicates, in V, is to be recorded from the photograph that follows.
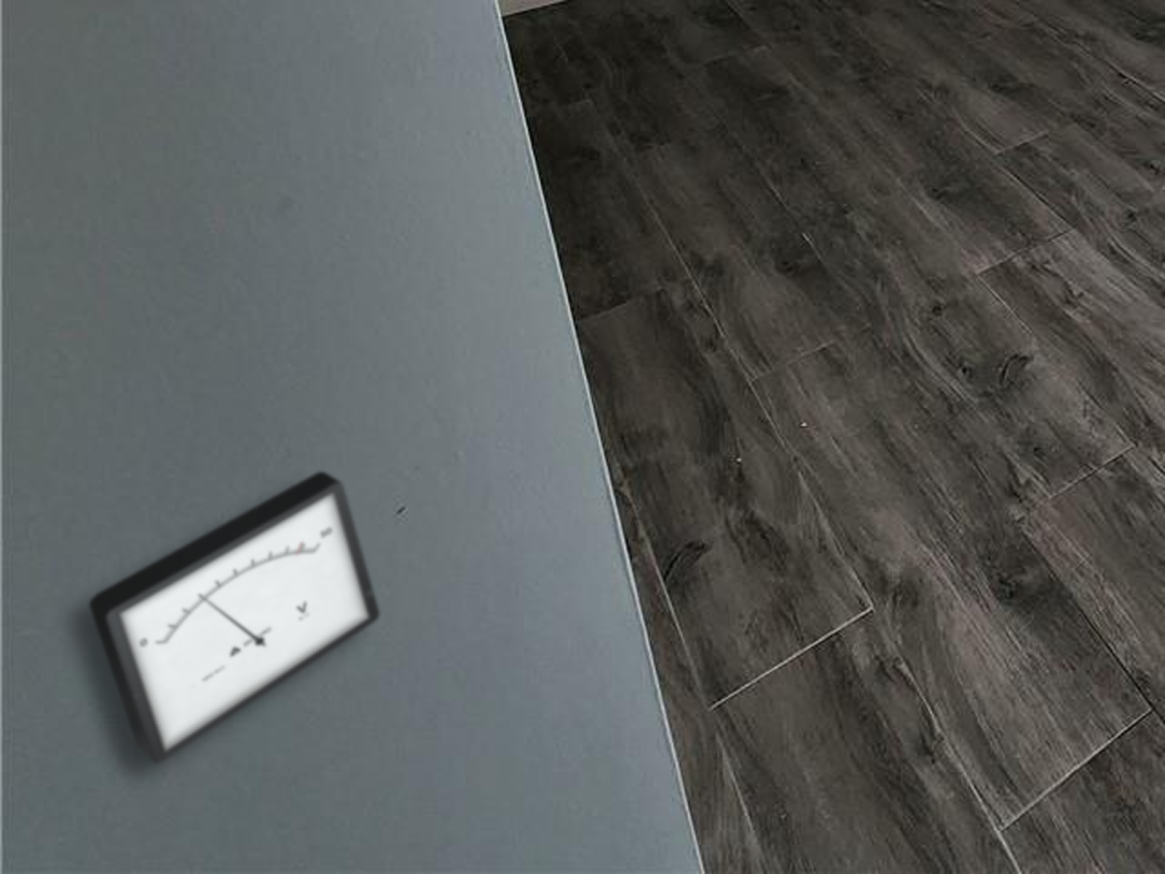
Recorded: 15 V
